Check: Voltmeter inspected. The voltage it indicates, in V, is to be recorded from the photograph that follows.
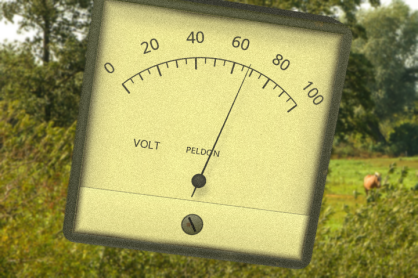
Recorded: 67.5 V
